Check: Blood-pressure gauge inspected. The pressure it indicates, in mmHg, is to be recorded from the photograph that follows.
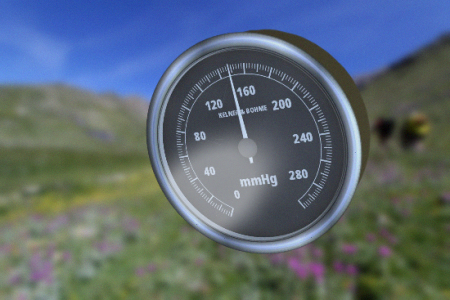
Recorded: 150 mmHg
